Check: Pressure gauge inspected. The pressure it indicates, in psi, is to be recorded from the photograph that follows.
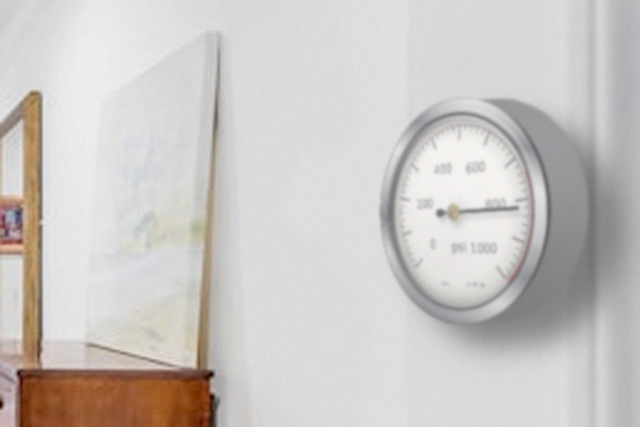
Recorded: 820 psi
